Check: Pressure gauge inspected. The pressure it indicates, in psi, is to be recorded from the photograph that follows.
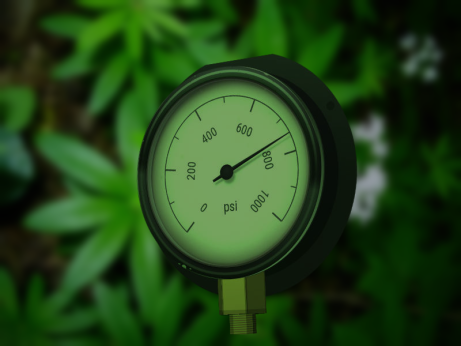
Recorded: 750 psi
